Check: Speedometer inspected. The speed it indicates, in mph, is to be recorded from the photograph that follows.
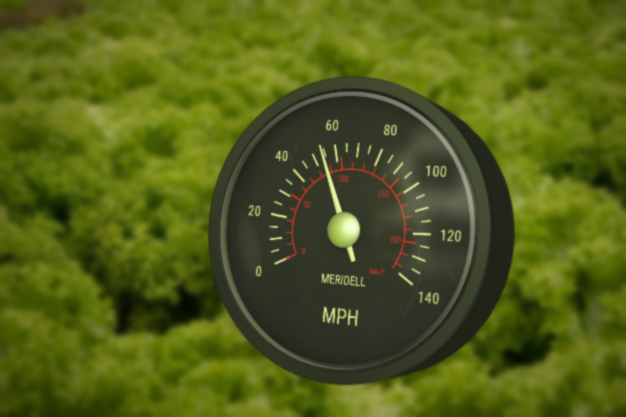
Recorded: 55 mph
